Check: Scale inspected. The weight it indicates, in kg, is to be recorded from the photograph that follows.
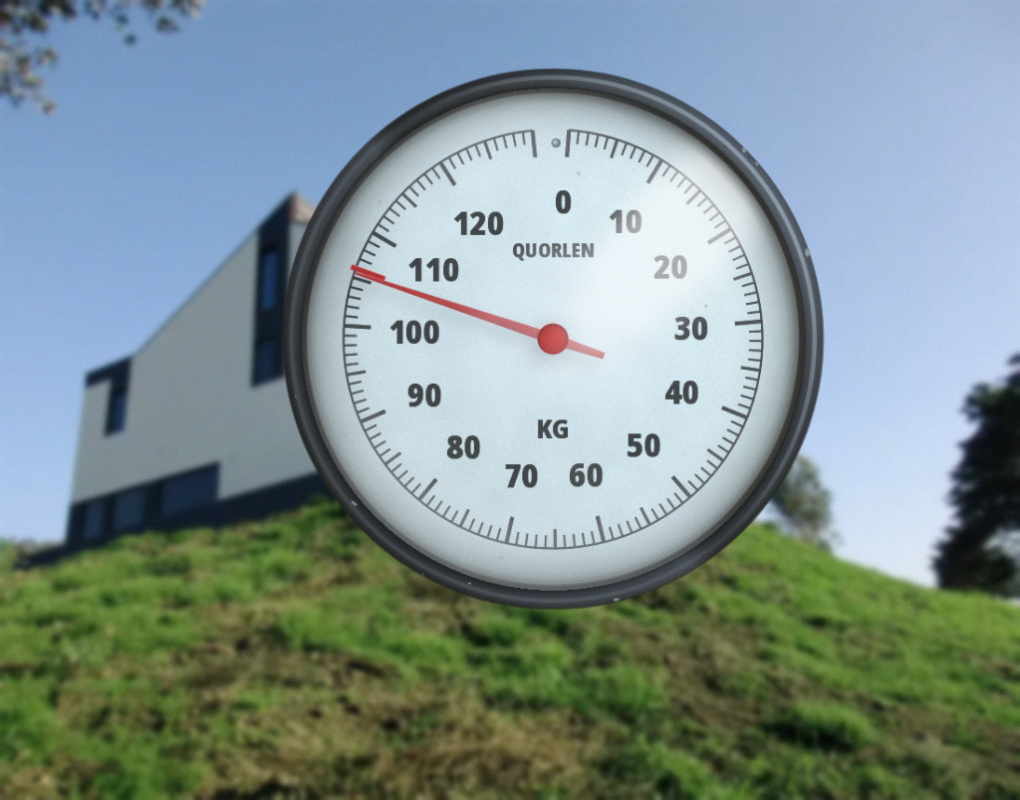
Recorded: 105.5 kg
